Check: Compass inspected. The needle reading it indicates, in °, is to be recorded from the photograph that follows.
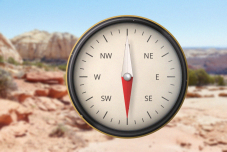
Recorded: 180 °
